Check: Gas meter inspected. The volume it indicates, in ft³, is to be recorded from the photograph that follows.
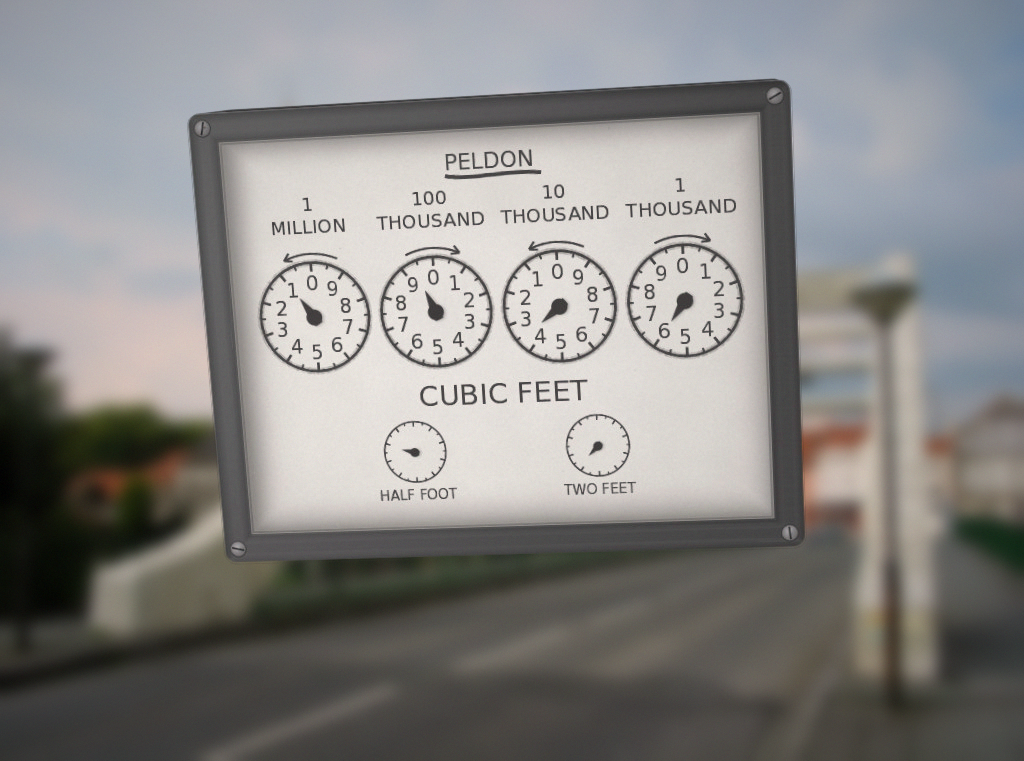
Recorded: 93600 ft³
